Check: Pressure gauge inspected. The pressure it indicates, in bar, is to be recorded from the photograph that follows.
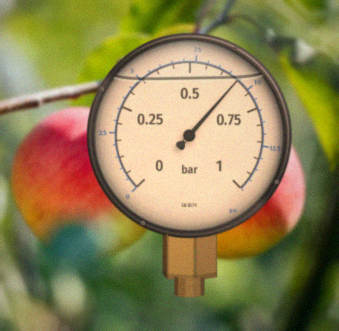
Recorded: 0.65 bar
